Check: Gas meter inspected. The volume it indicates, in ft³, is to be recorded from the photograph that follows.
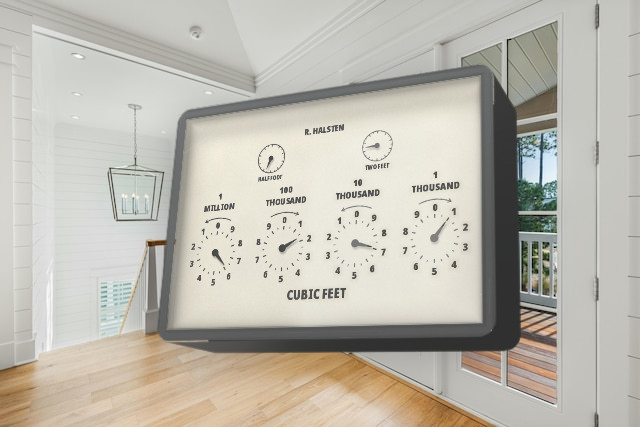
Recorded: 617100 ft³
